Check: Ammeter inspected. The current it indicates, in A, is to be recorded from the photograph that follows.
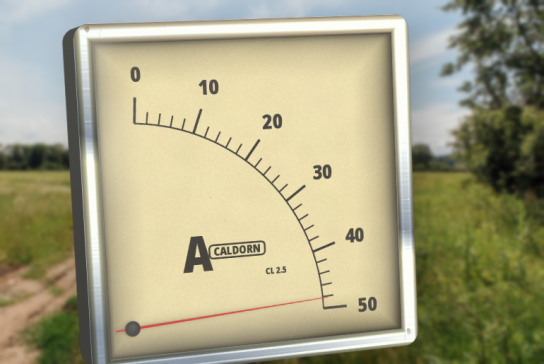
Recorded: 48 A
